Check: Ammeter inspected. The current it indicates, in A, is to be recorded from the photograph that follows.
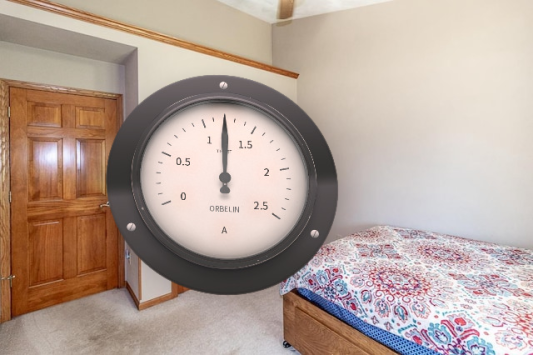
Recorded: 1.2 A
